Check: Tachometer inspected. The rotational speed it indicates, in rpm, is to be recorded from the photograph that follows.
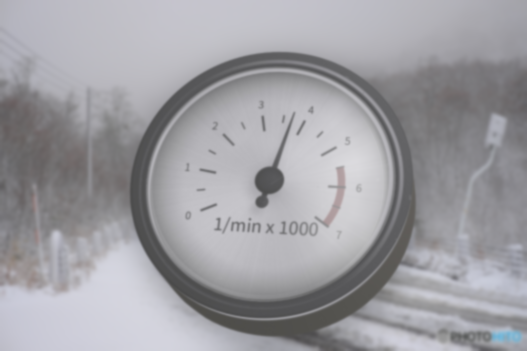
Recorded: 3750 rpm
